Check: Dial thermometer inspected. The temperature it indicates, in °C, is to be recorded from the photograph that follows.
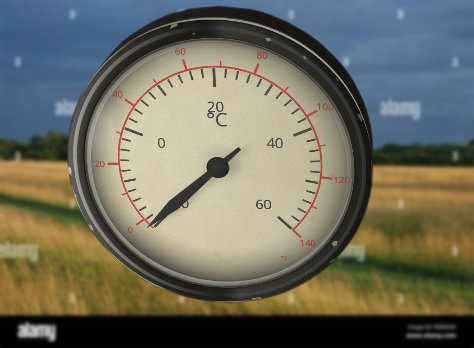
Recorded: -19 °C
